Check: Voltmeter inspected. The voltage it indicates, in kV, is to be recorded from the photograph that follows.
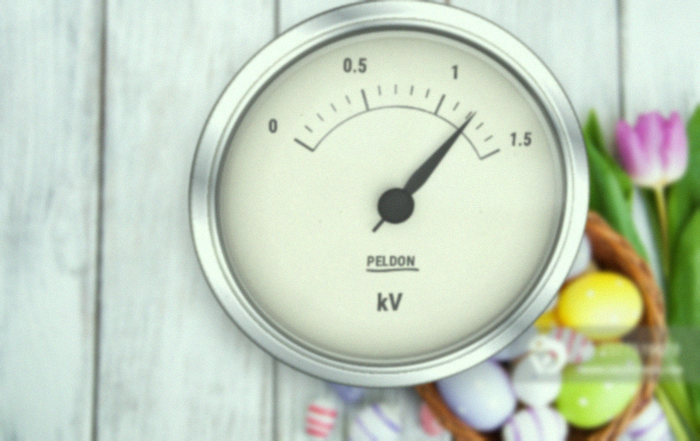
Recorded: 1.2 kV
